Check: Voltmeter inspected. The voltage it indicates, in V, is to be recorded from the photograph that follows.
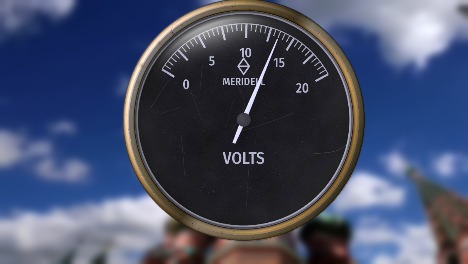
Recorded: 13.5 V
